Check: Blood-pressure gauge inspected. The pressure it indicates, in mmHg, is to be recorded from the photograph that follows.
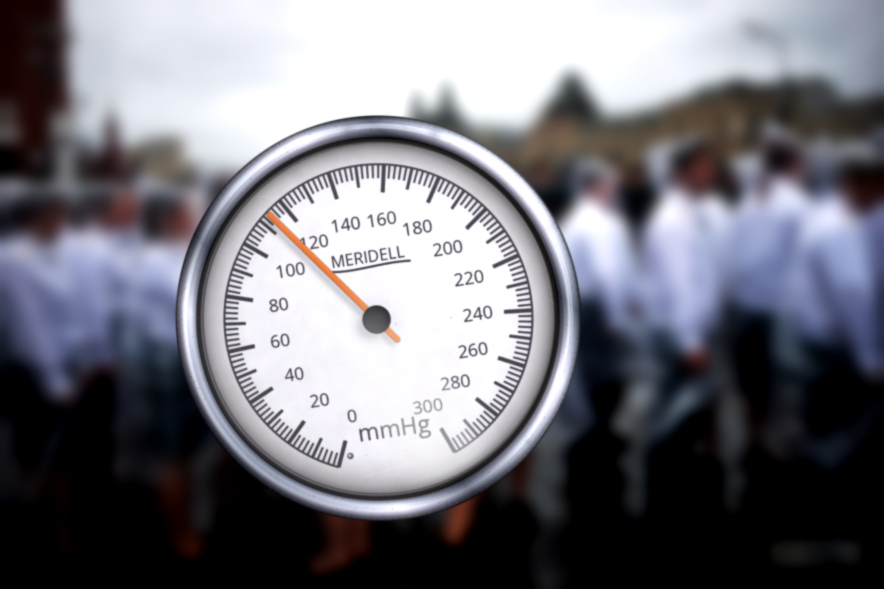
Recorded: 114 mmHg
